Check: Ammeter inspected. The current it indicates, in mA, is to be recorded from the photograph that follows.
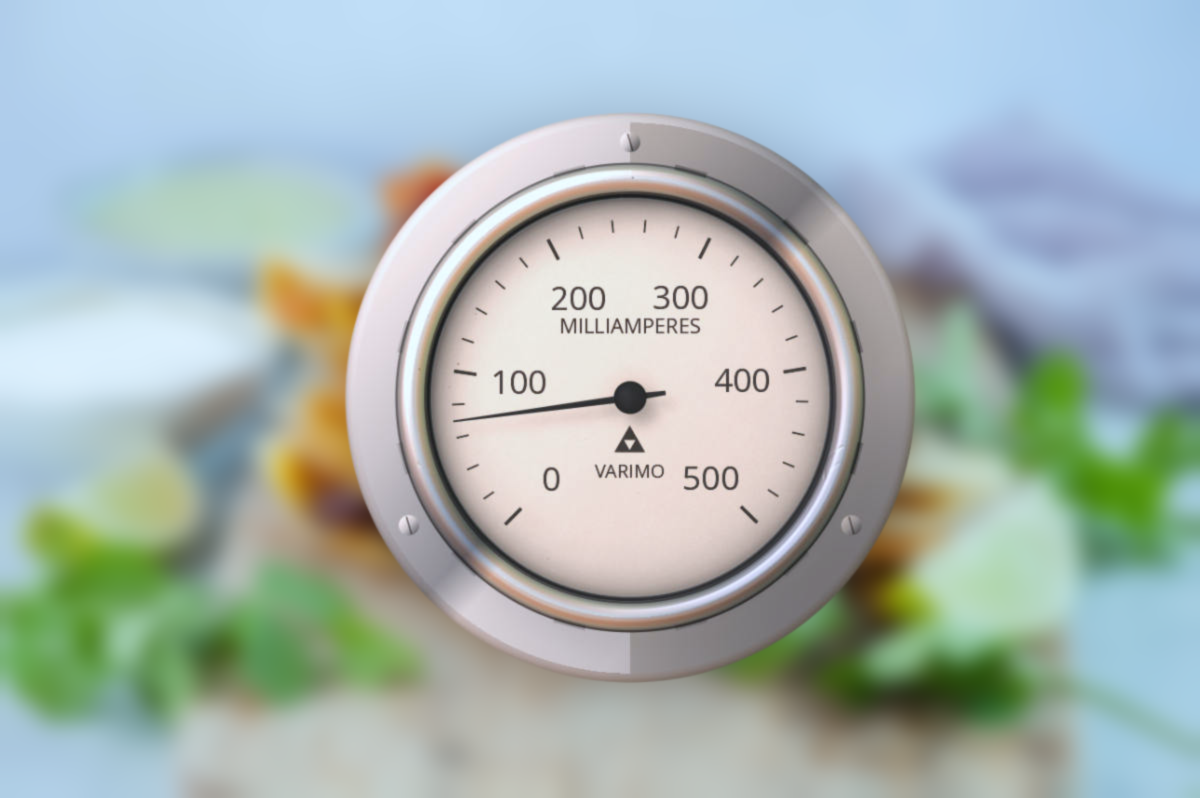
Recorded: 70 mA
